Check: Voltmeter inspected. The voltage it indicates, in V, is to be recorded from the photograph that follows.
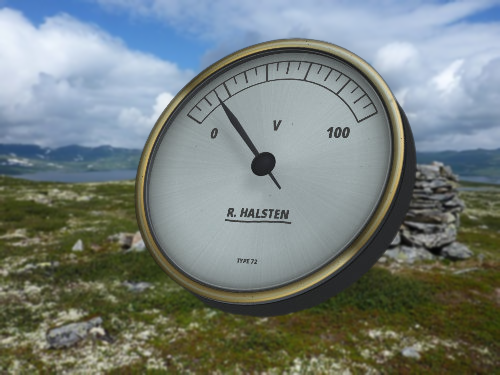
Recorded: 15 V
